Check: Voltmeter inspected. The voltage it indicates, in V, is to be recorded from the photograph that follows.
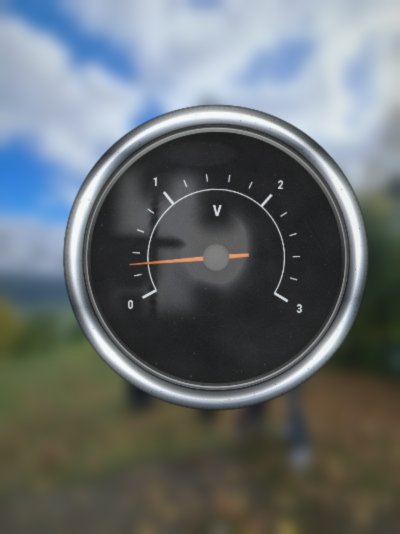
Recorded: 0.3 V
